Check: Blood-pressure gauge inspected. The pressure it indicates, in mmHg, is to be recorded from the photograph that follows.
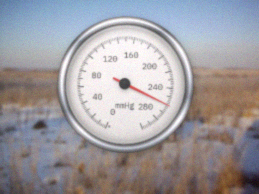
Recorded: 260 mmHg
